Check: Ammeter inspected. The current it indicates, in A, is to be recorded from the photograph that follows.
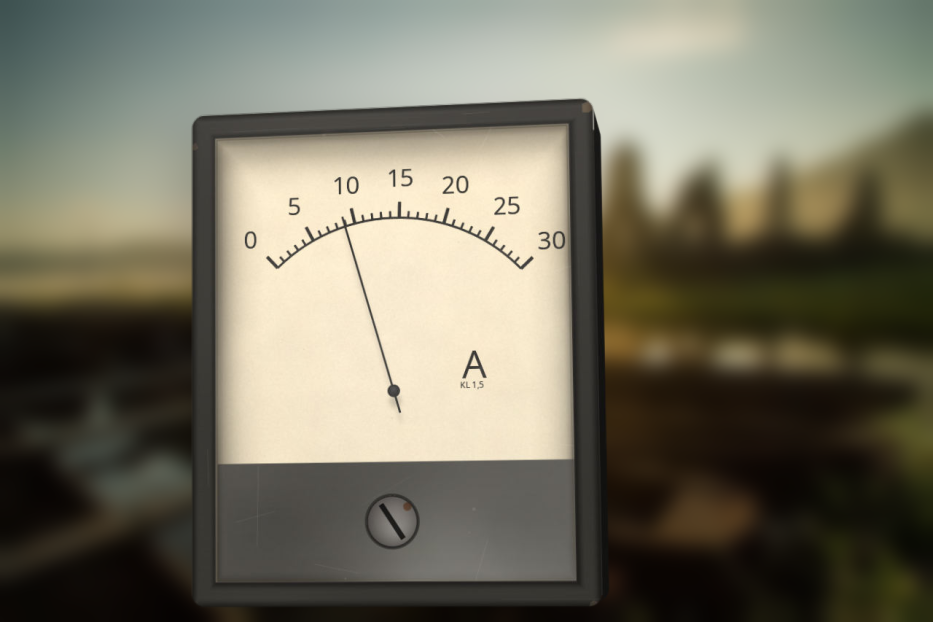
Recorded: 9 A
